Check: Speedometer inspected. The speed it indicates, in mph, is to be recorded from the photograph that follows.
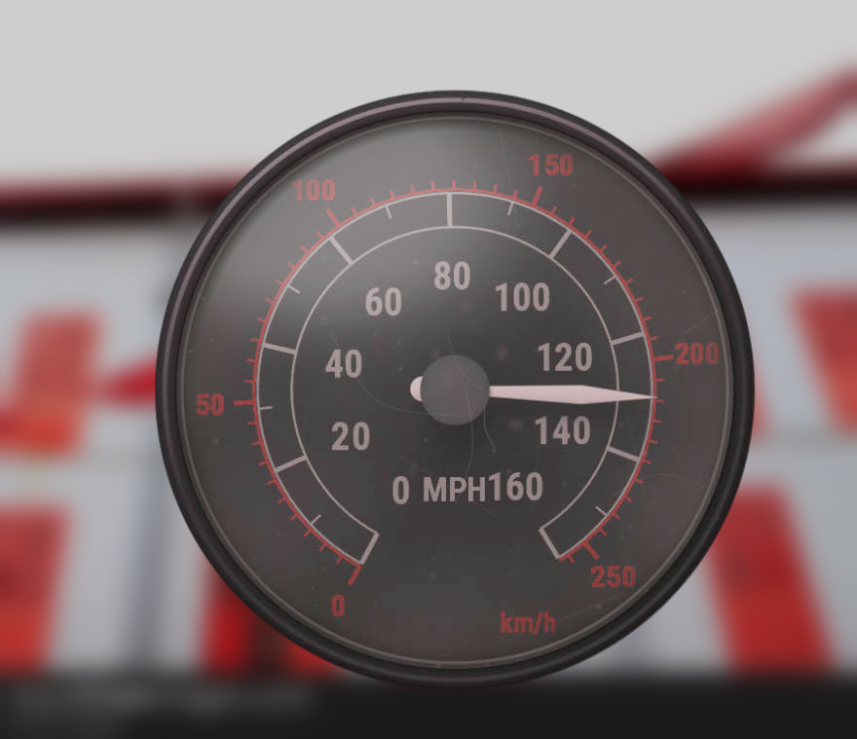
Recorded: 130 mph
